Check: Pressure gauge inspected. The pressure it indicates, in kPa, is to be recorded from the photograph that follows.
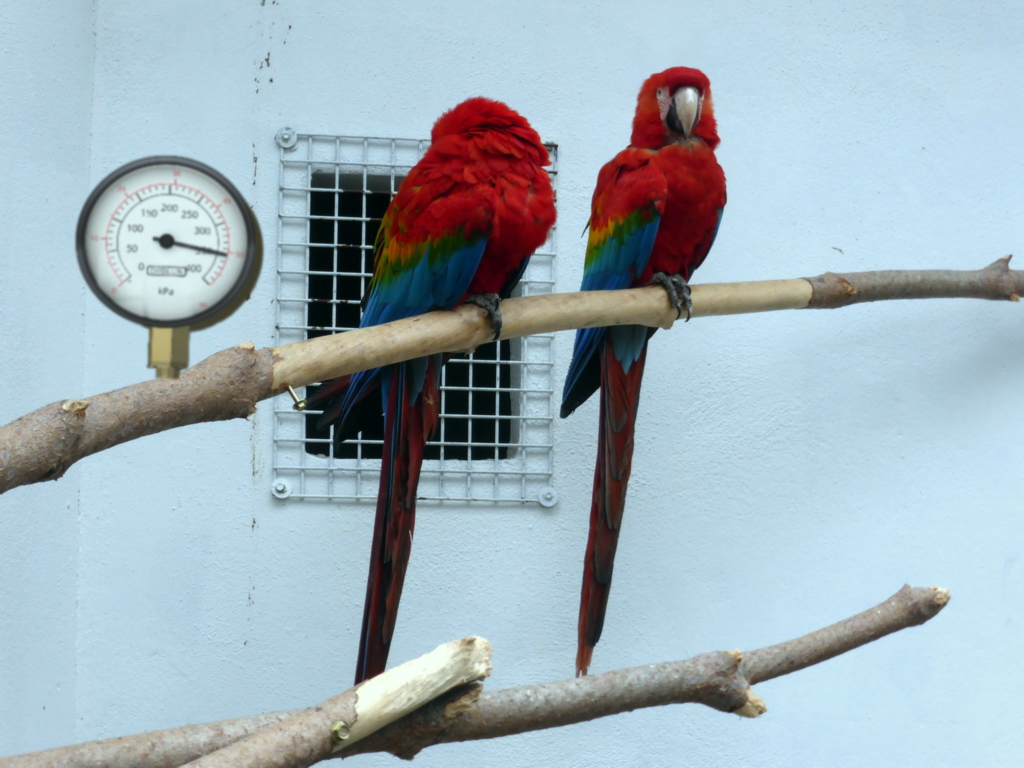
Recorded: 350 kPa
